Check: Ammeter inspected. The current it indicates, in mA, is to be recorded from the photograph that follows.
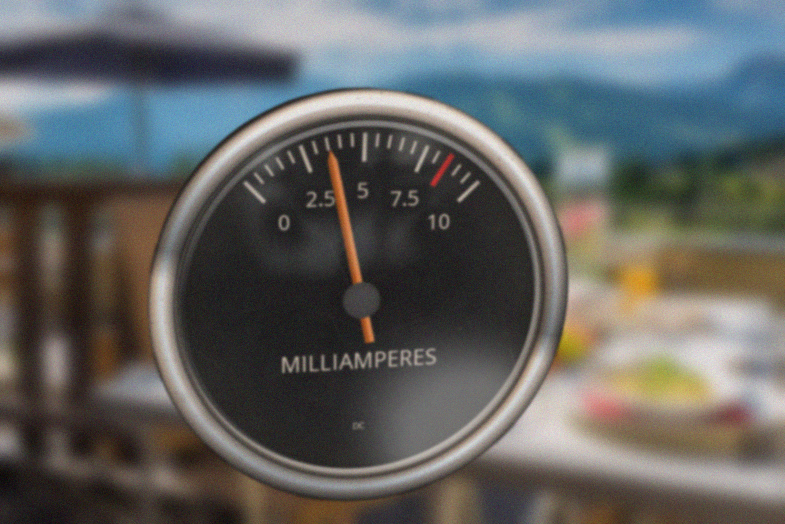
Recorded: 3.5 mA
